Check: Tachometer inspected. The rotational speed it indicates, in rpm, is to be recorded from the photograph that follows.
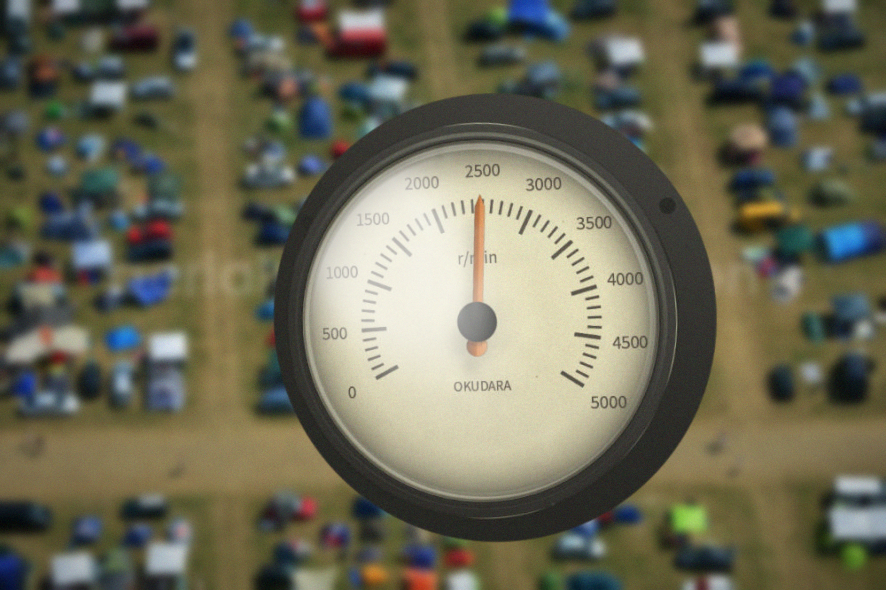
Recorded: 2500 rpm
